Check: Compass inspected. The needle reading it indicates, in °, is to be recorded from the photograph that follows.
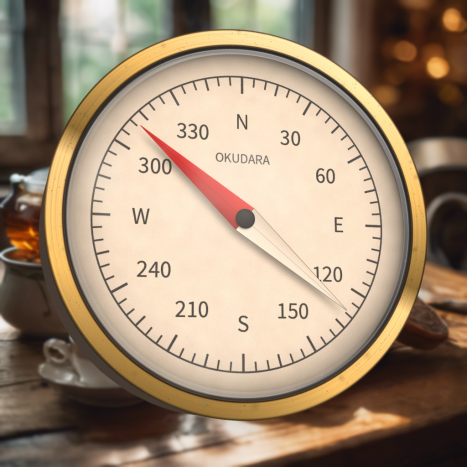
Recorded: 310 °
